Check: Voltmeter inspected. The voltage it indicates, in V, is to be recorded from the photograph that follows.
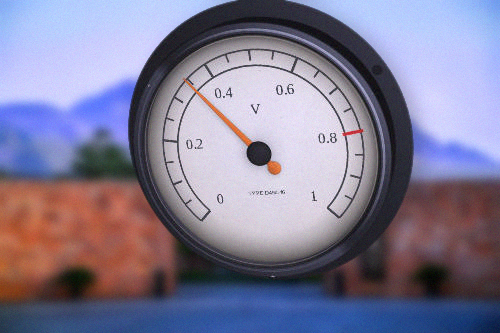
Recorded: 0.35 V
